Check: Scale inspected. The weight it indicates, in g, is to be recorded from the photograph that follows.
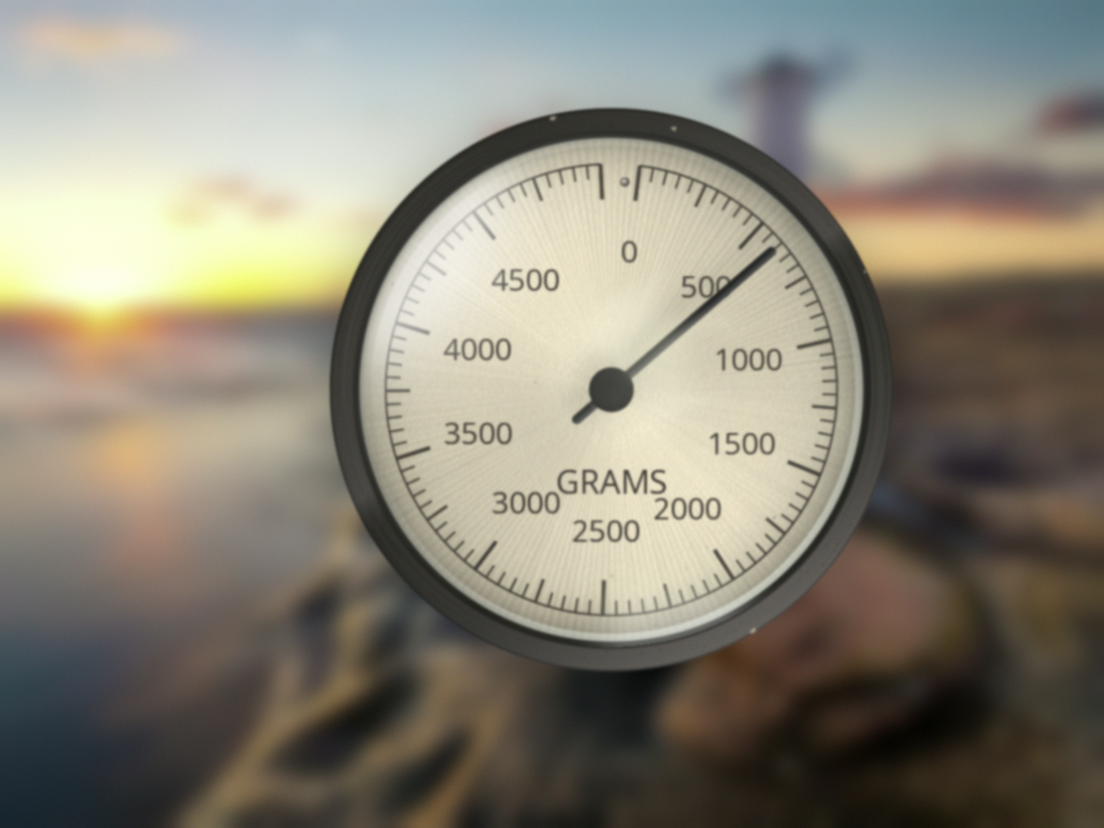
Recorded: 600 g
